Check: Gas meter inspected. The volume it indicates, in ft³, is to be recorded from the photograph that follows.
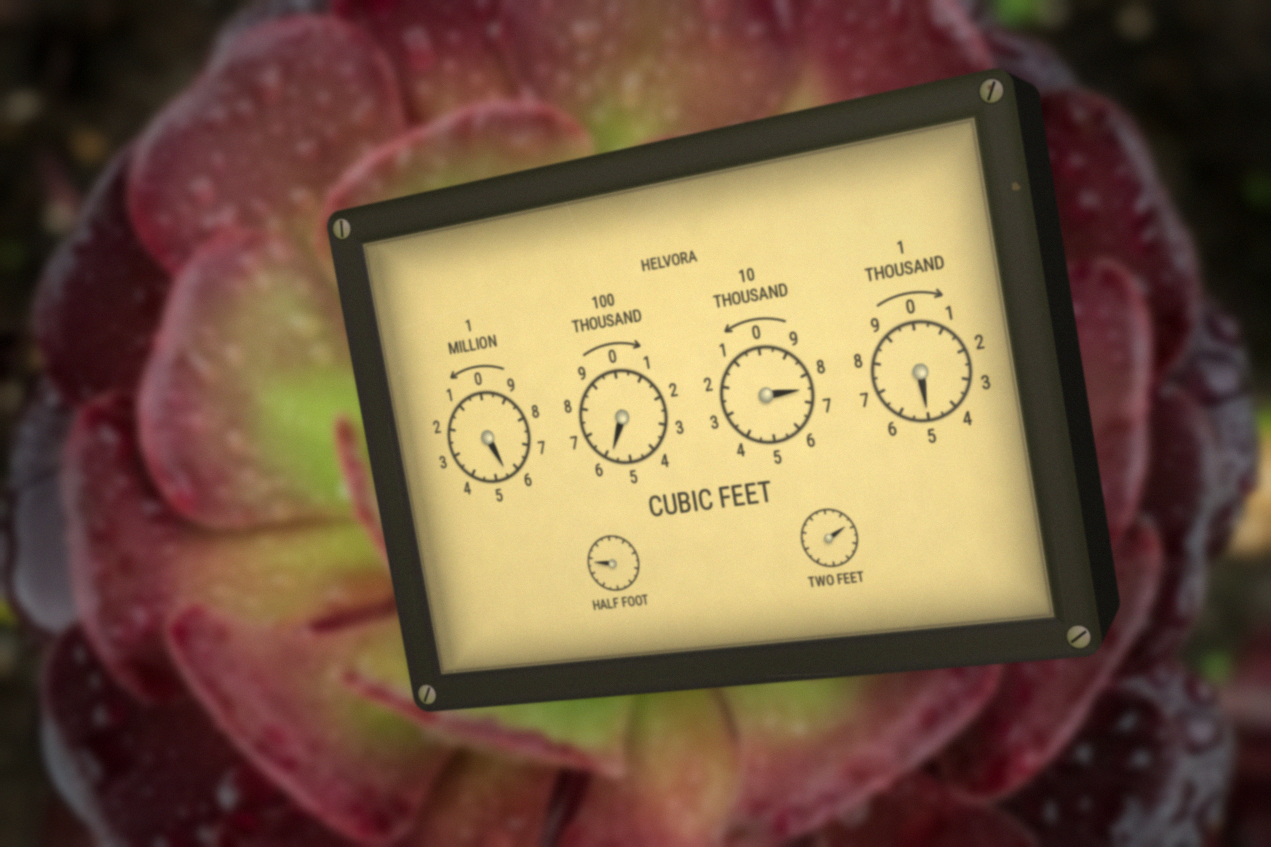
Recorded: 557500 ft³
